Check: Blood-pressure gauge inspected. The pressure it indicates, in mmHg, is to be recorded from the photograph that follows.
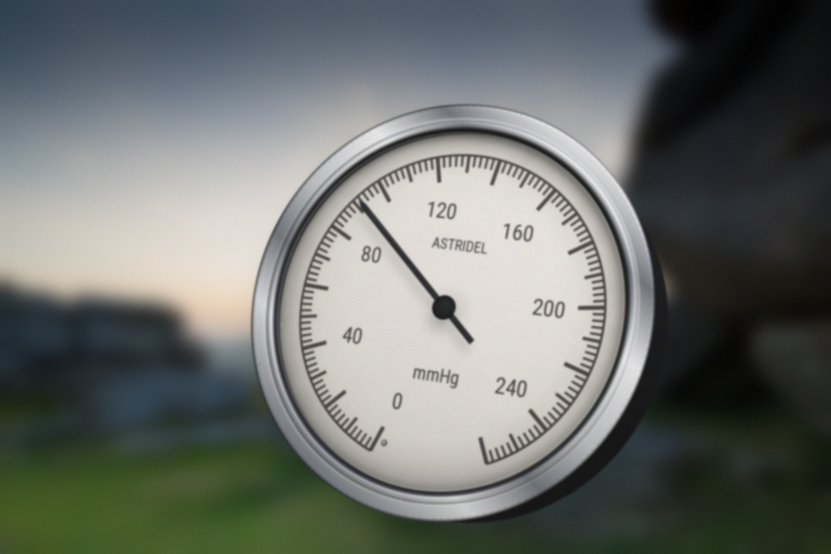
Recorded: 92 mmHg
